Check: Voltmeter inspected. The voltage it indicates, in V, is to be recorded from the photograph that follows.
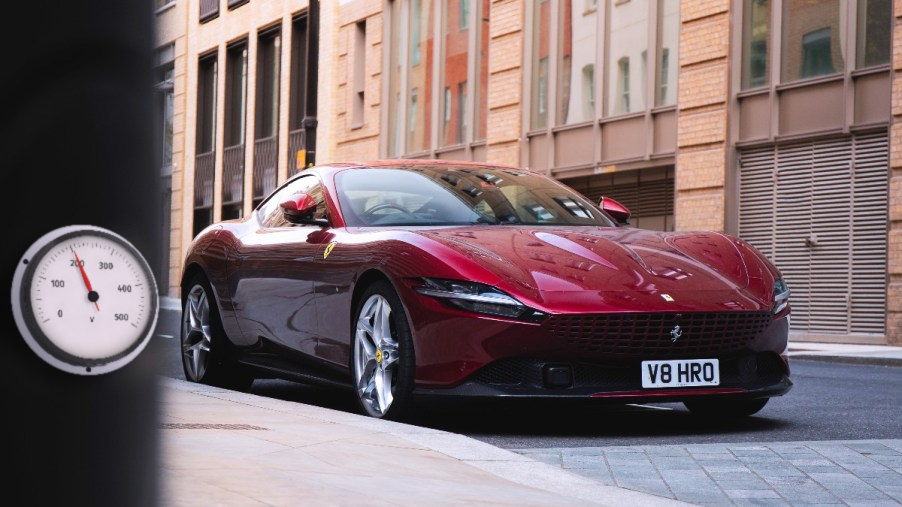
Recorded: 200 V
